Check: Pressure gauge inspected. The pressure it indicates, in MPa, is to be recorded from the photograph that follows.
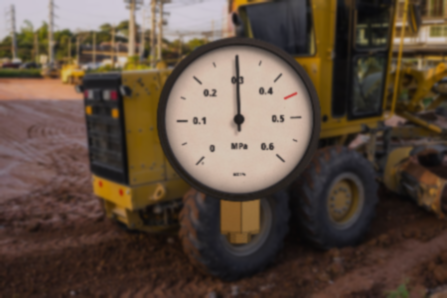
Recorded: 0.3 MPa
